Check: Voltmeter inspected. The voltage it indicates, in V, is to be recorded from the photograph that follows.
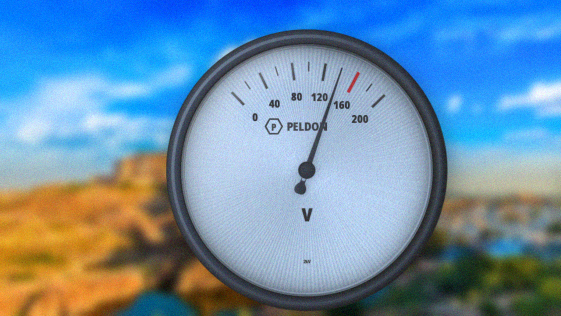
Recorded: 140 V
